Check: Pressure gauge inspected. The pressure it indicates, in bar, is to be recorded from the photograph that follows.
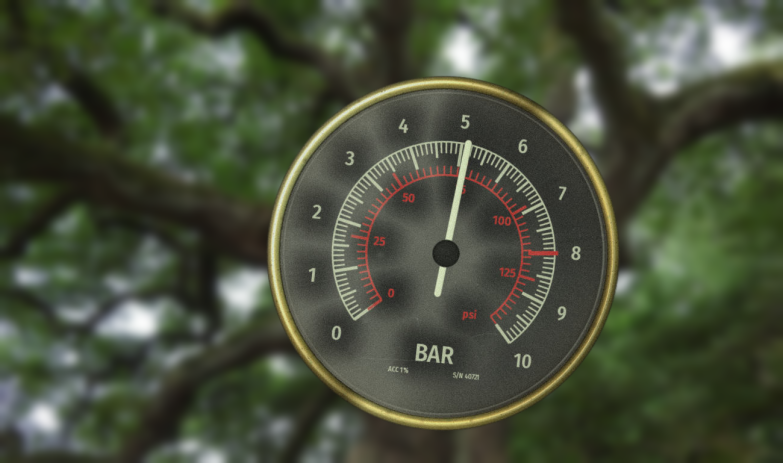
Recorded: 5.1 bar
